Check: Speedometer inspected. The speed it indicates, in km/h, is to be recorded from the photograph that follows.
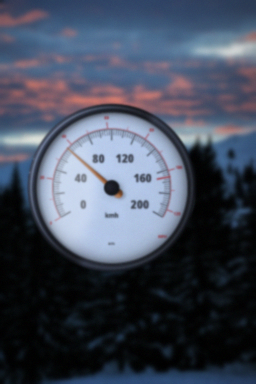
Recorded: 60 km/h
